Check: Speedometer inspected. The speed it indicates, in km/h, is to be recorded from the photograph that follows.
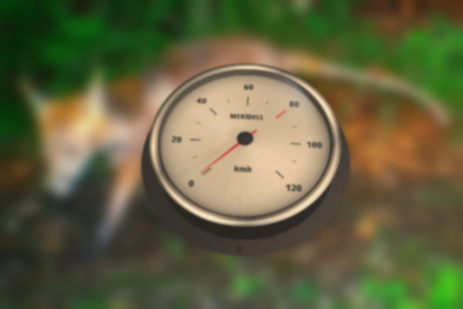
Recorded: 0 km/h
